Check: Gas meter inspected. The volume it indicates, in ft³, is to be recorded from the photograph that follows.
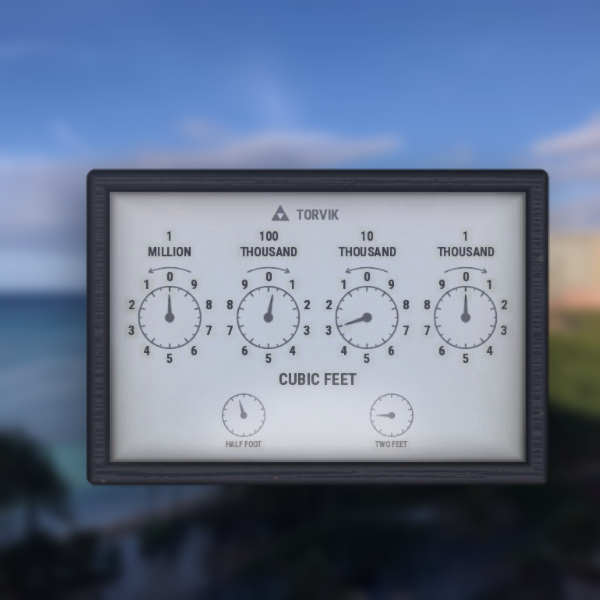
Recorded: 3000 ft³
